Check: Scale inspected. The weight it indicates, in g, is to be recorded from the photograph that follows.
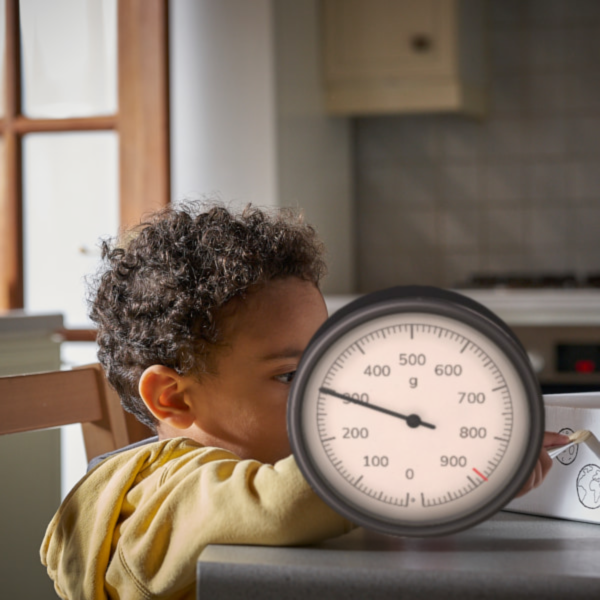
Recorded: 300 g
